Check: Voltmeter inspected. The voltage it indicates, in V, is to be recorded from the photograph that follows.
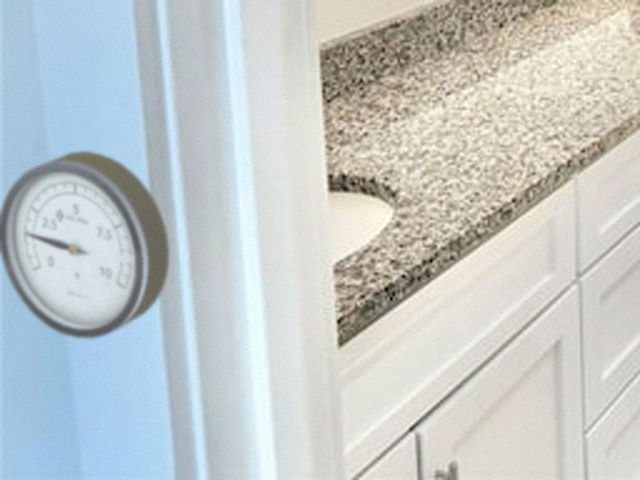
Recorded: 1.5 V
